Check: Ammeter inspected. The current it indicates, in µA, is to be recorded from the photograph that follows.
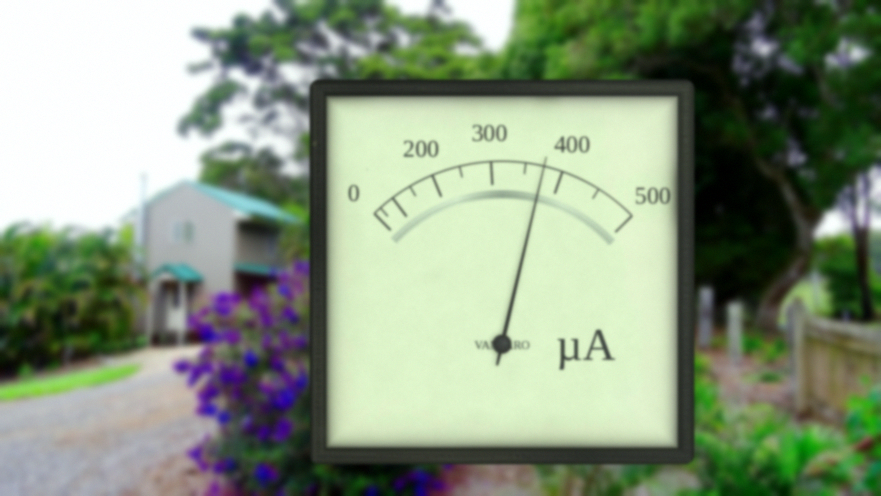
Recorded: 375 µA
